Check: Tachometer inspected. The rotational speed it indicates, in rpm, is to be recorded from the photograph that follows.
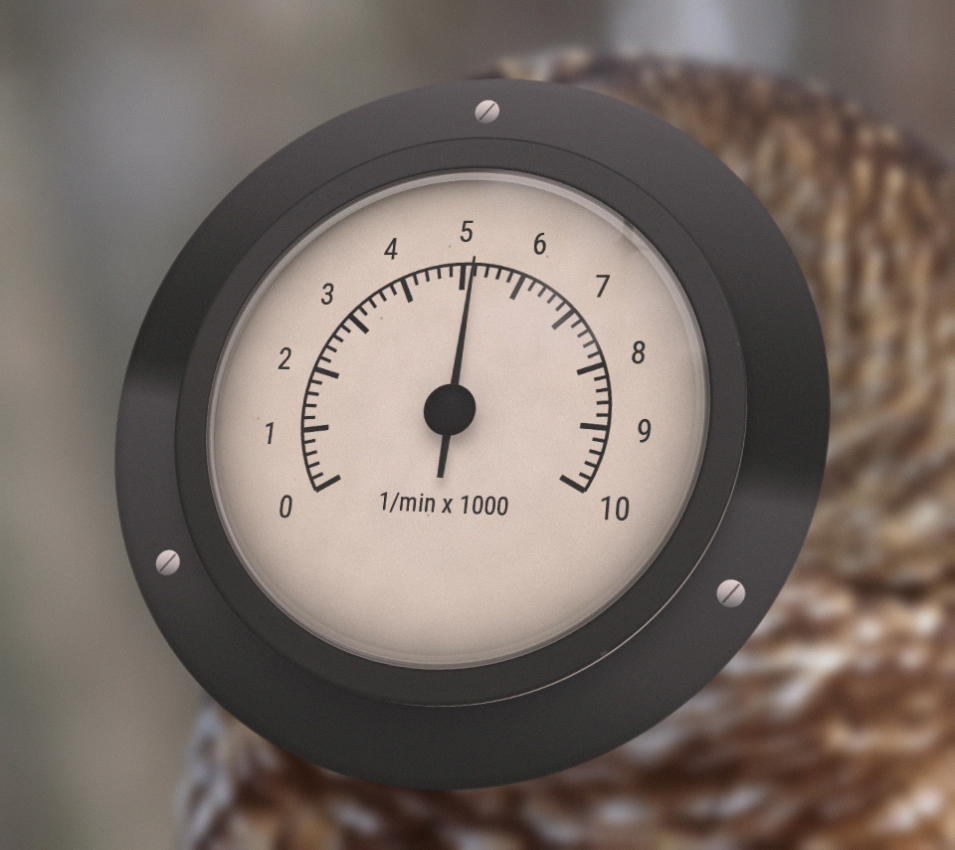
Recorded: 5200 rpm
